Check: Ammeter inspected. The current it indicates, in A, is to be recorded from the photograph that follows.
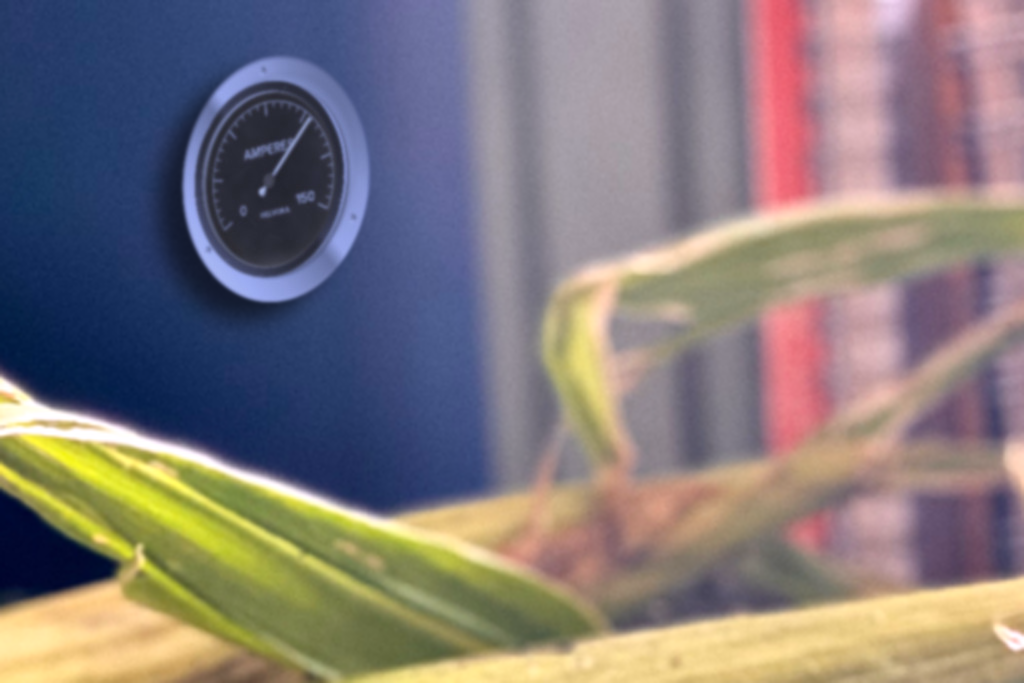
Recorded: 105 A
